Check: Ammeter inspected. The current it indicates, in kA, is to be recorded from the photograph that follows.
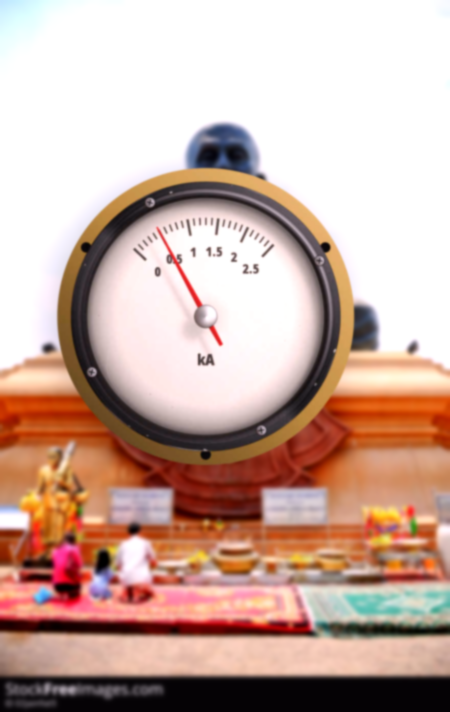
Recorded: 0.5 kA
